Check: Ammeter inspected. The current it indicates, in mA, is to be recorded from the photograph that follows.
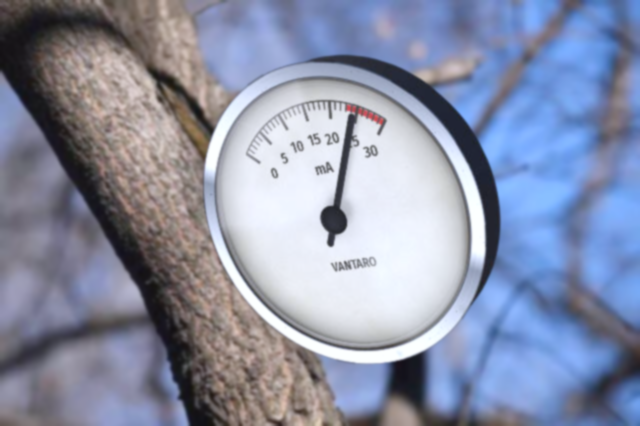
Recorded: 25 mA
